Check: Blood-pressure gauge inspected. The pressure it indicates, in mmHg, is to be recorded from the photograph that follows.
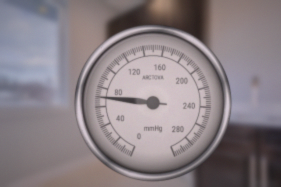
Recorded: 70 mmHg
